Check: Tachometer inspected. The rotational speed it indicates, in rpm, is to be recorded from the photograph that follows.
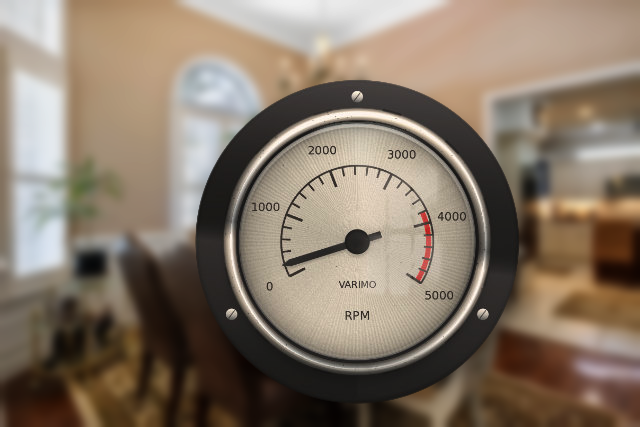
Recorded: 200 rpm
